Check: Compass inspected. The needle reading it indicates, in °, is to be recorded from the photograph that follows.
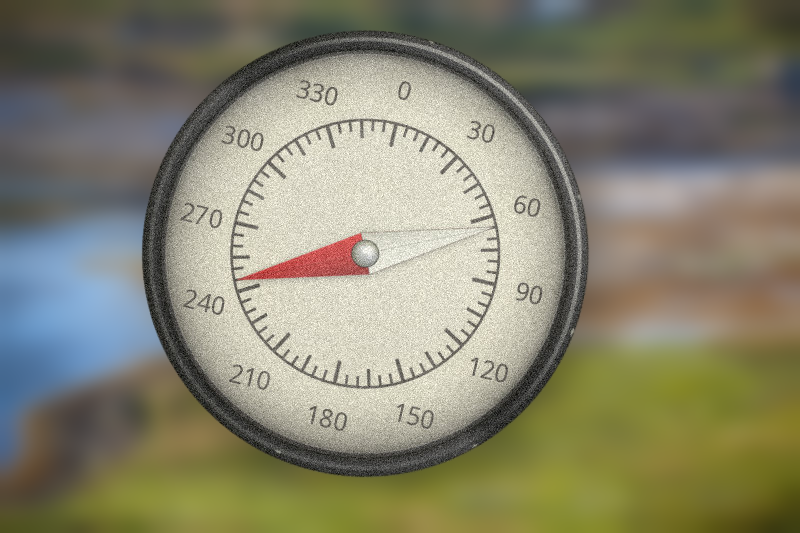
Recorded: 245 °
